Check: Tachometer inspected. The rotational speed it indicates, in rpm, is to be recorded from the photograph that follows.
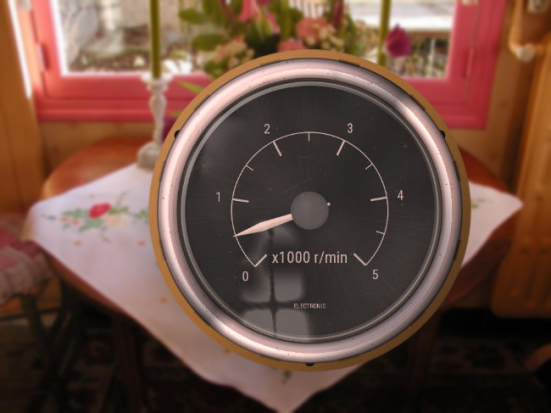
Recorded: 500 rpm
